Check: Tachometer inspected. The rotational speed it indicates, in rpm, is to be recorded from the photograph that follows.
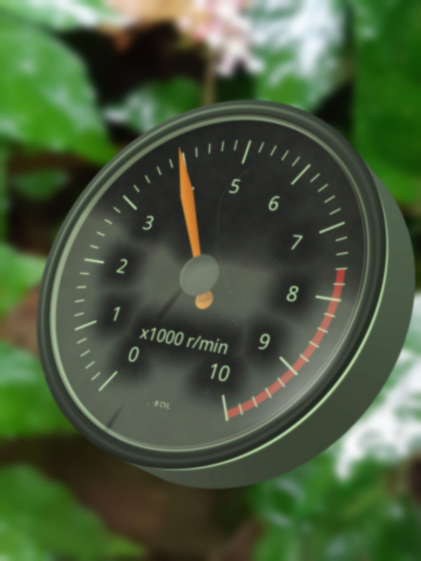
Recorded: 4000 rpm
